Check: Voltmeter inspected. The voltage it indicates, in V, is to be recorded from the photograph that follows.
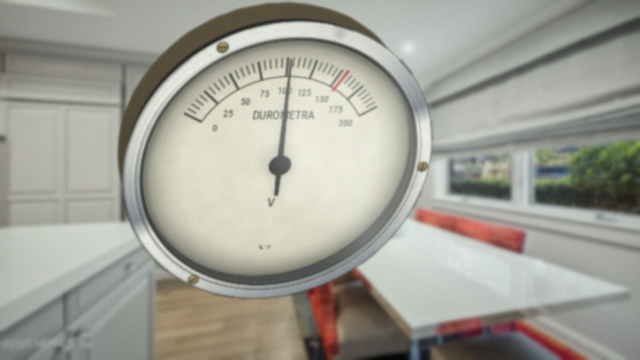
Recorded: 100 V
